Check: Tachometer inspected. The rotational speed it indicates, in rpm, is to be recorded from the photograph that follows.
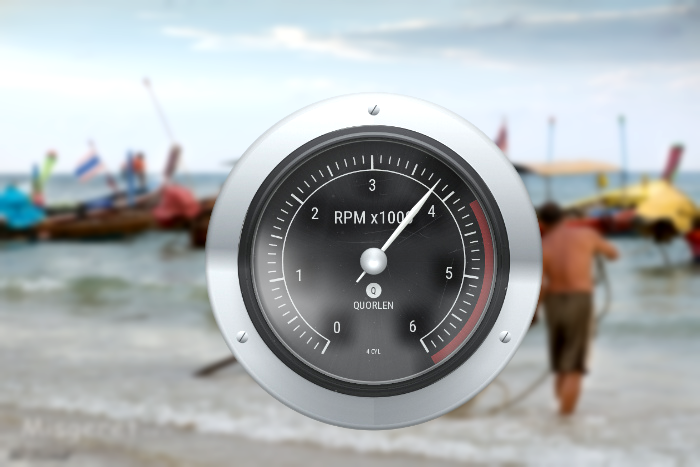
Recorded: 3800 rpm
